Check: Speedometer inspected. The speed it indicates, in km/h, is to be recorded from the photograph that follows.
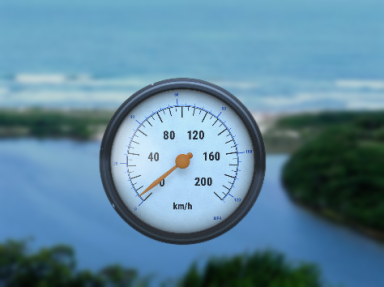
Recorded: 5 km/h
